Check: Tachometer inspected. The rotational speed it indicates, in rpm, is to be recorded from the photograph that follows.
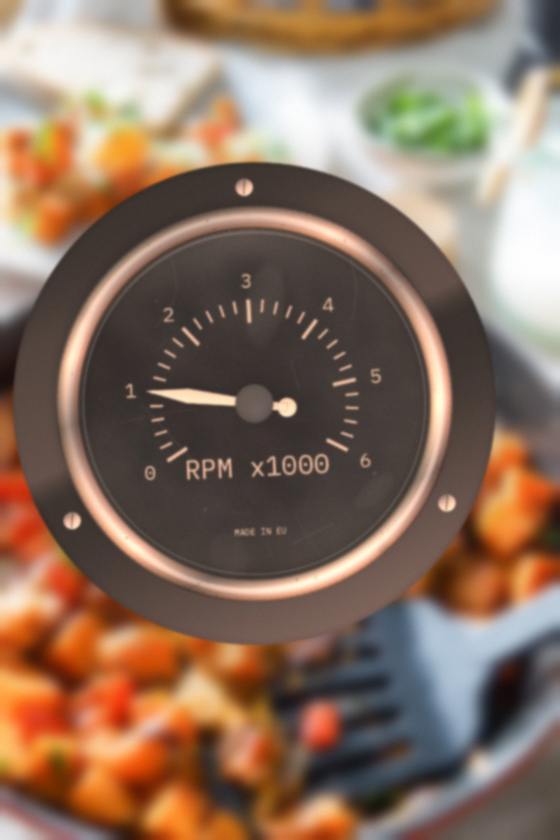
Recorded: 1000 rpm
